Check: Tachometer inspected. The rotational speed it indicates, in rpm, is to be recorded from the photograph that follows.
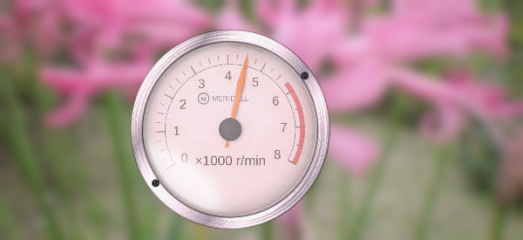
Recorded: 4500 rpm
